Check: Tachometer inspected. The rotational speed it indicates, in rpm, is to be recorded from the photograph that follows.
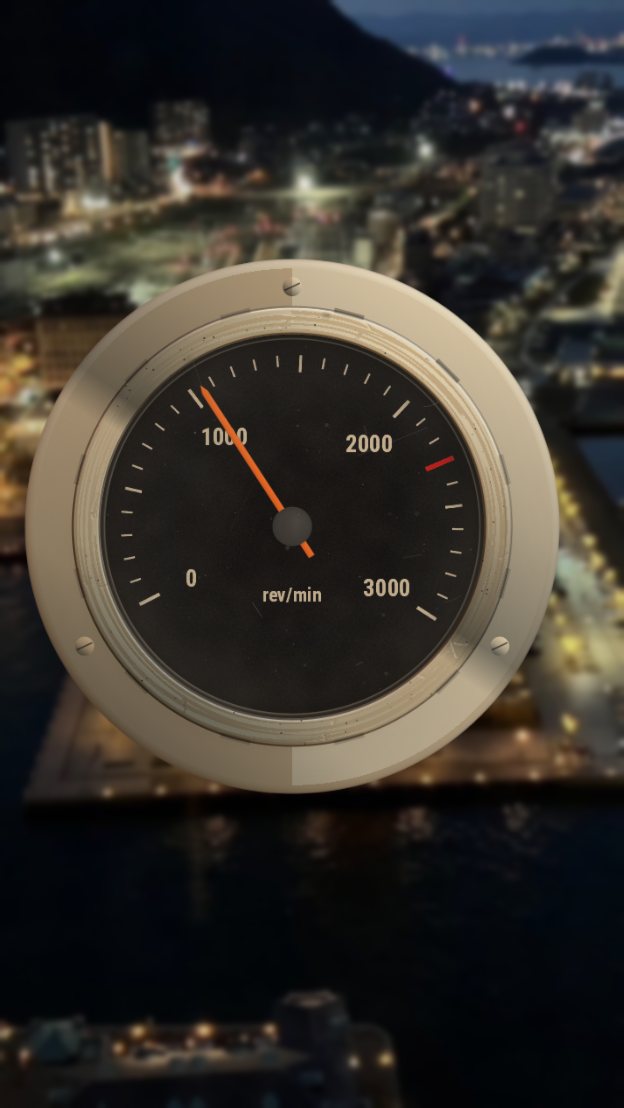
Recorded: 1050 rpm
